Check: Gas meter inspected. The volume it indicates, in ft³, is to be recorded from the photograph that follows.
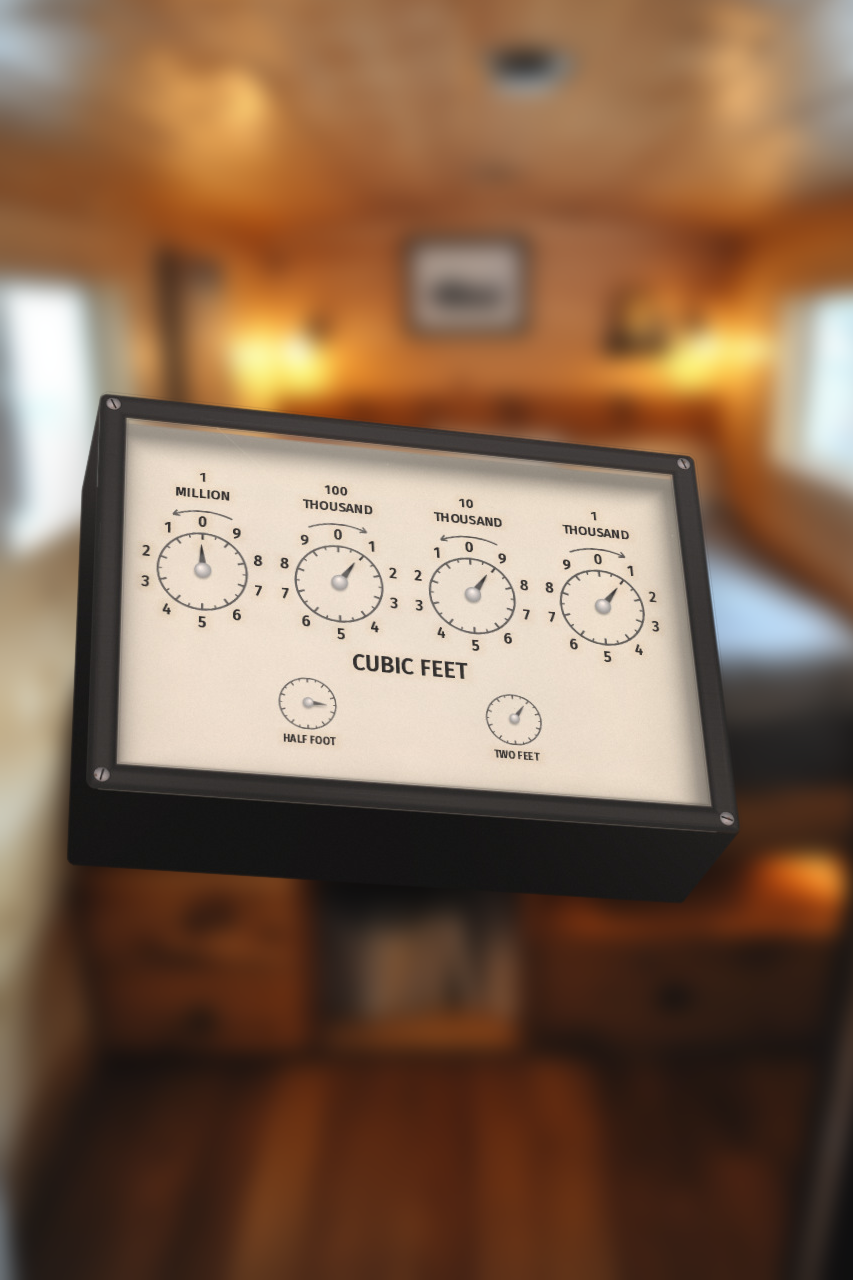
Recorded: 9100 ft³
